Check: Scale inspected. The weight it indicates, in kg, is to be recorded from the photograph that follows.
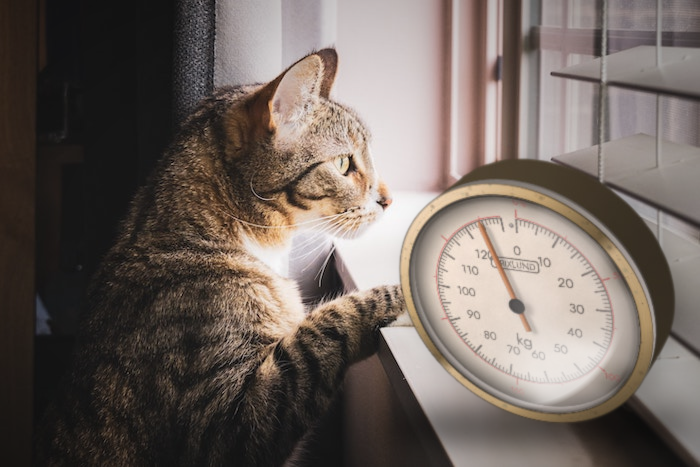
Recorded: 125 kg
